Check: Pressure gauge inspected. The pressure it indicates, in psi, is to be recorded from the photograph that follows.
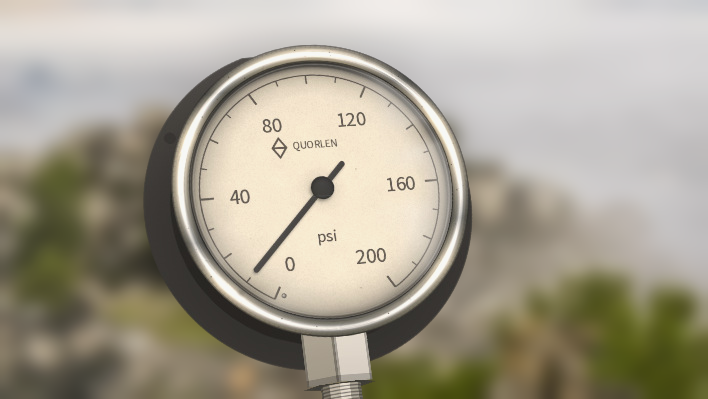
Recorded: 10 psi
